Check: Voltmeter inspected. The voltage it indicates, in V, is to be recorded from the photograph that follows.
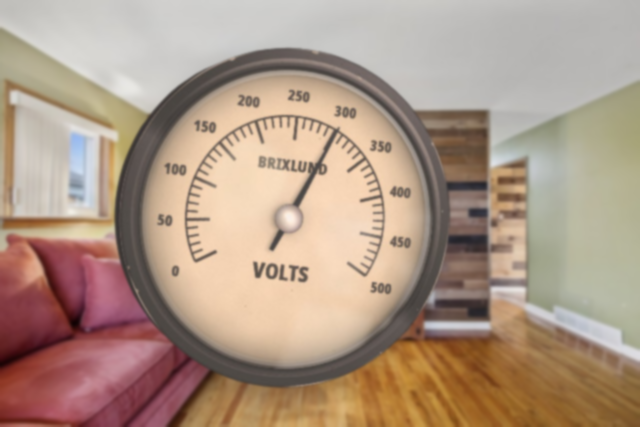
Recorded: 300 V
